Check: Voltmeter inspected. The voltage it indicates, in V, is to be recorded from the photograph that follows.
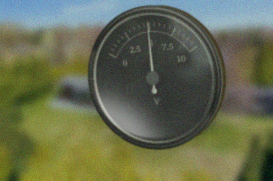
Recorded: 5 V
